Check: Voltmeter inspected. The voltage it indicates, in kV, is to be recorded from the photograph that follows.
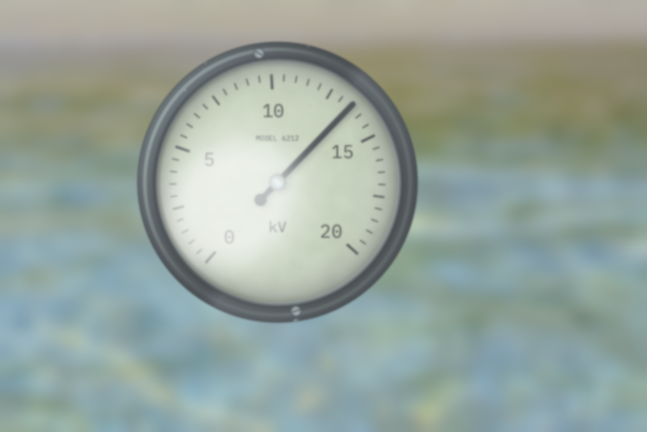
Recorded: 13.5 kV
